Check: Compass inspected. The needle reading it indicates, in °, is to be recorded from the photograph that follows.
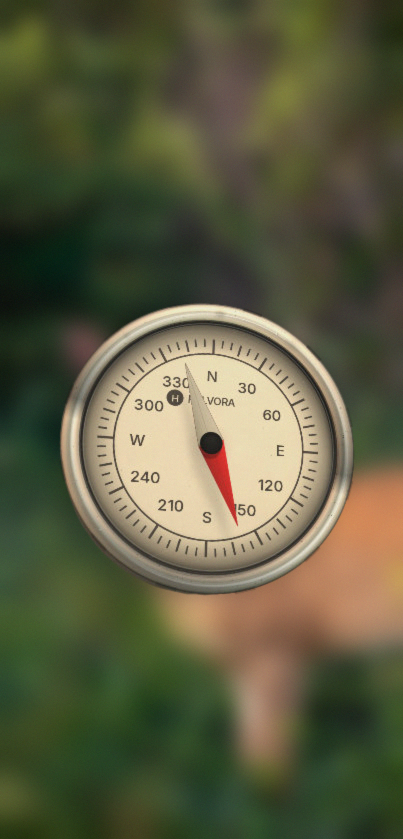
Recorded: 160 °
